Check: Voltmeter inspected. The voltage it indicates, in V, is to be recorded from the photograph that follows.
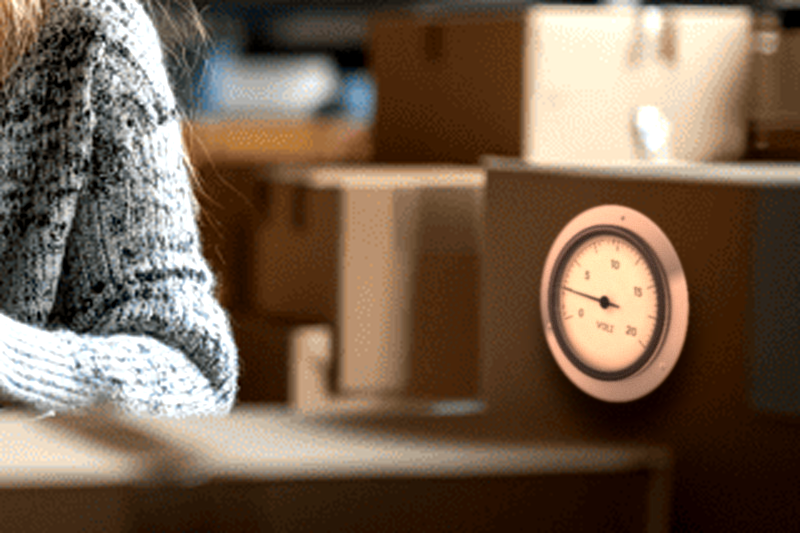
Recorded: 2.5 V
